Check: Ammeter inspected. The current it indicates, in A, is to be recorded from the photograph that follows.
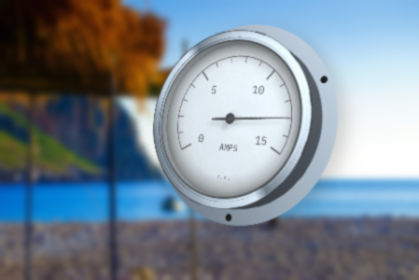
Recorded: 13 A
